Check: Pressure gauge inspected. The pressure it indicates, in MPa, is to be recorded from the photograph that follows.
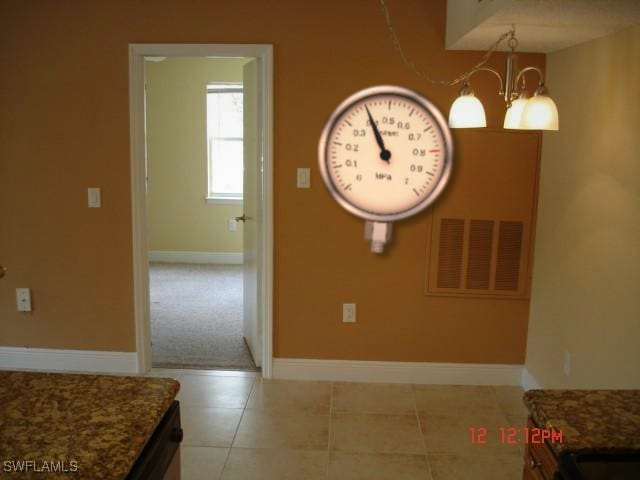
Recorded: 0.4 MPa
